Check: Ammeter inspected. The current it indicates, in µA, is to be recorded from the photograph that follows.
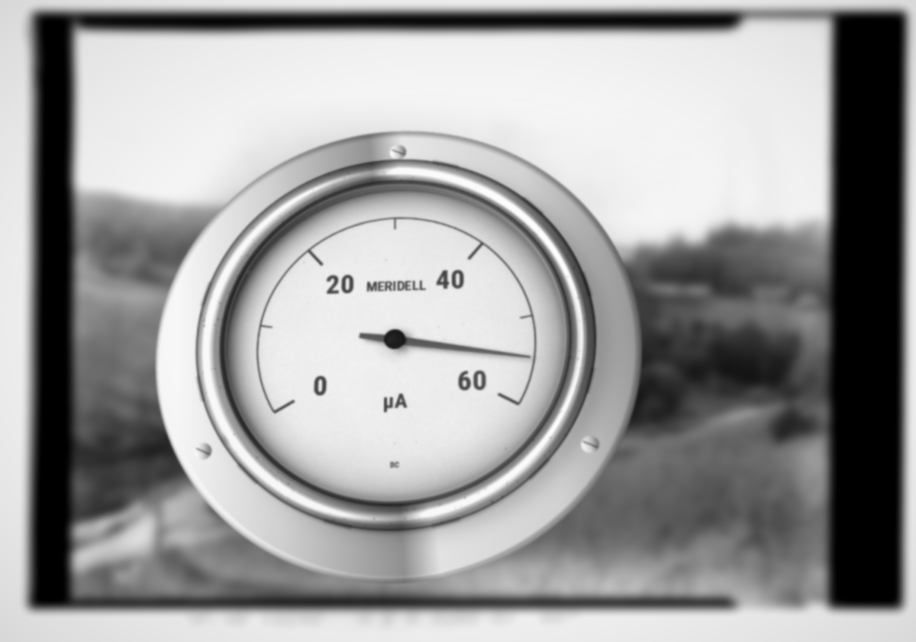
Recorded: 55 µA
